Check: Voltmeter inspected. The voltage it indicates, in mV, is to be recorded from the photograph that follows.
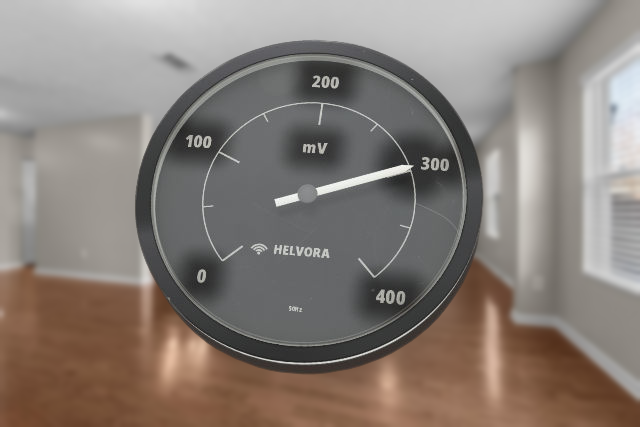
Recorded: 300 mV
